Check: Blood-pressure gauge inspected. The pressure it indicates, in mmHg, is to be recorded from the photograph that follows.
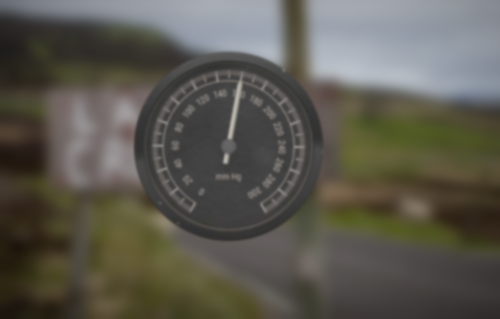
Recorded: 160 mmHg
